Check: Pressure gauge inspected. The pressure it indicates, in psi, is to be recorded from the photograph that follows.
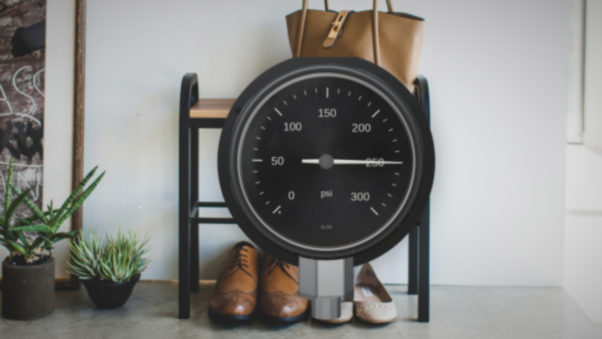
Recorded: 250 psi
